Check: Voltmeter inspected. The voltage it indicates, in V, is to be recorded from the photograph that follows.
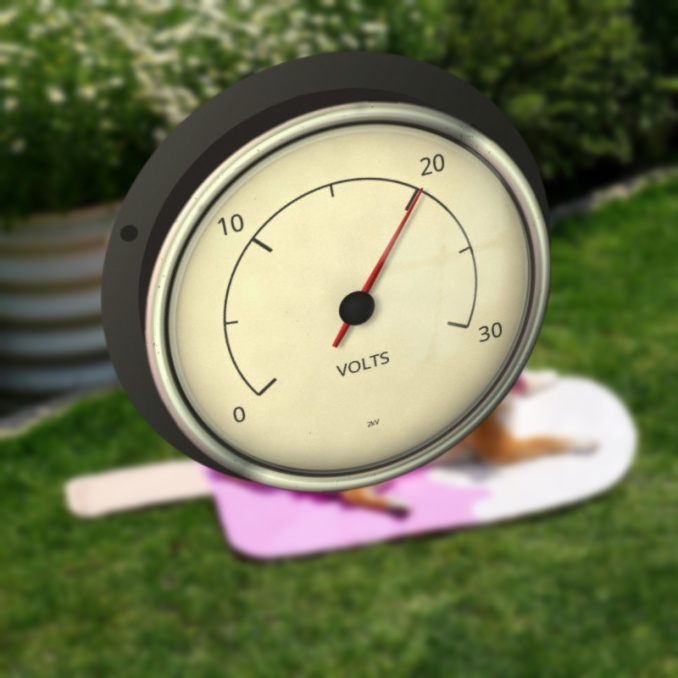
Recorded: 20 V
